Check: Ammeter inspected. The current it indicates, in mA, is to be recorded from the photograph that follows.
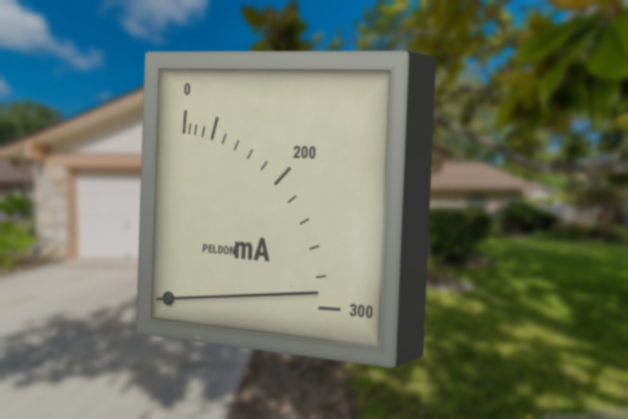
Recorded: 290 mA
